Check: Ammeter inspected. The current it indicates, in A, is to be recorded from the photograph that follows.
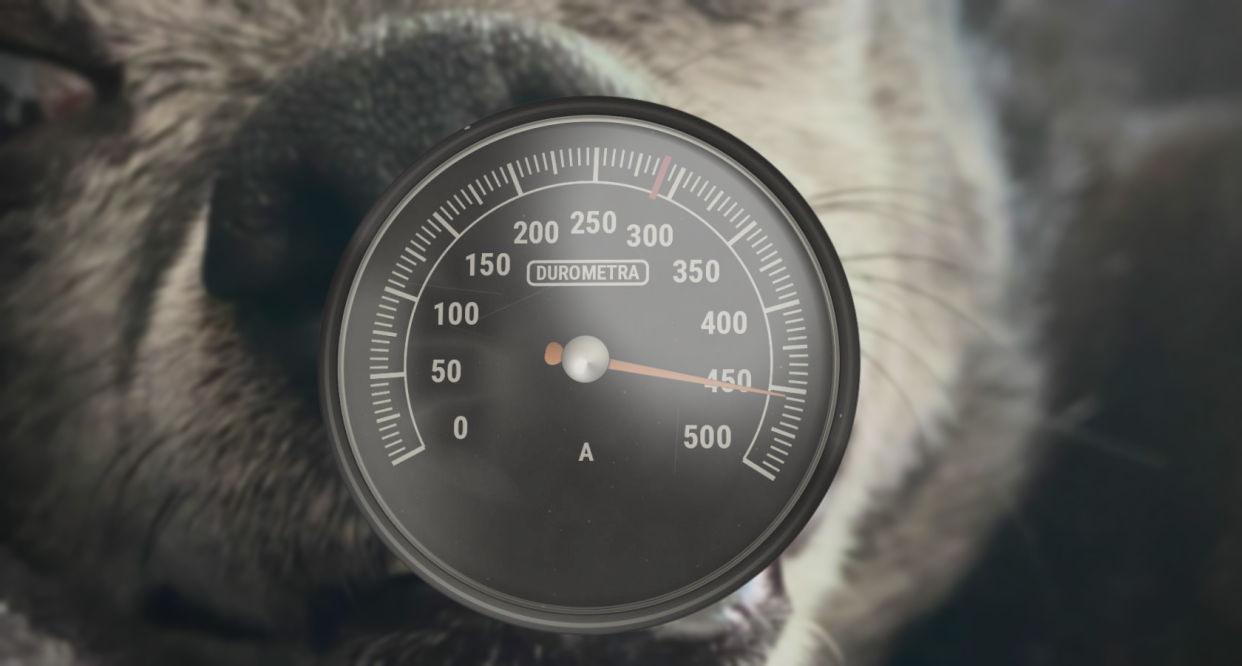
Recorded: 455 A
